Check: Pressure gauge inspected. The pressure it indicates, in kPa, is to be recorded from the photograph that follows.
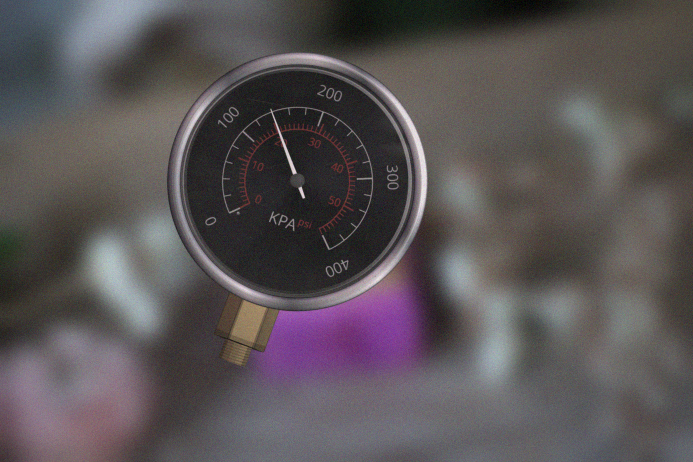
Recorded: 140 kPa
